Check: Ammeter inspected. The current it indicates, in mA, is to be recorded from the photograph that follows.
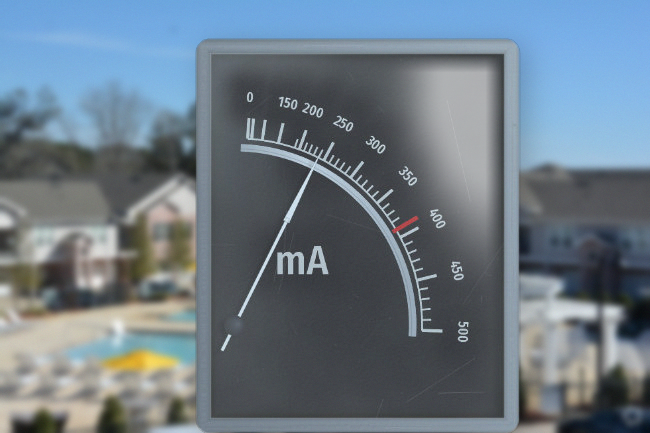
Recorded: 240 mA
